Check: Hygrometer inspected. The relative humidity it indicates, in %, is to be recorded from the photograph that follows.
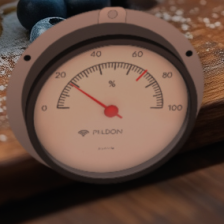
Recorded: 20 %
